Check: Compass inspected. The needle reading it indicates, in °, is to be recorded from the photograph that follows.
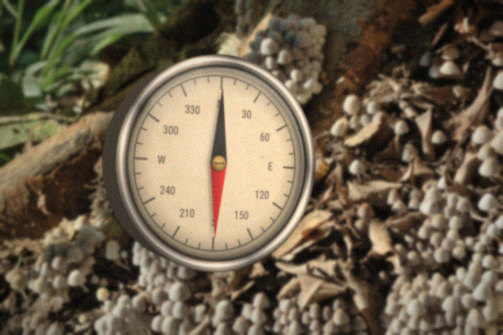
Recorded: 180 °
